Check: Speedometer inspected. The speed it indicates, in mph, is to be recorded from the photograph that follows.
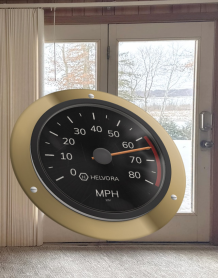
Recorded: 65 mph
